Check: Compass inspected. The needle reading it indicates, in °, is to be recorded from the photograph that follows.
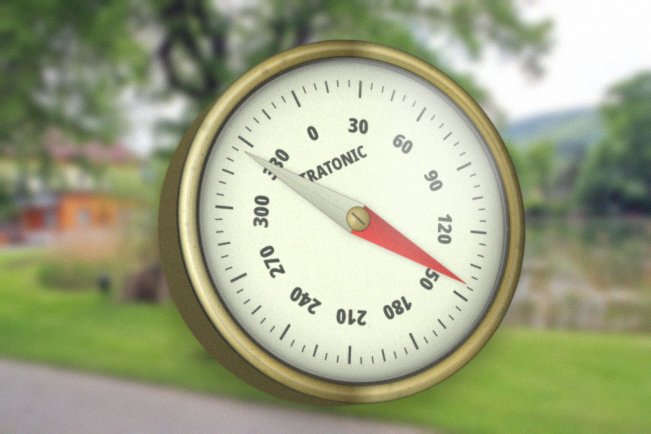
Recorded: 145 °
